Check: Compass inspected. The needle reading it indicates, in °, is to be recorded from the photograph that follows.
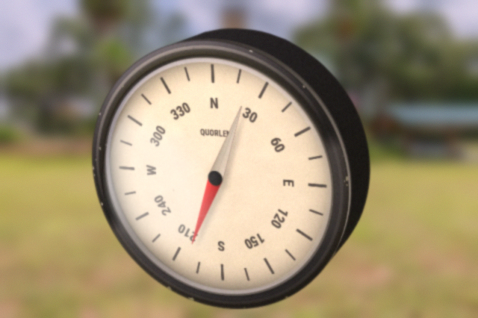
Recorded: 202.5 °
